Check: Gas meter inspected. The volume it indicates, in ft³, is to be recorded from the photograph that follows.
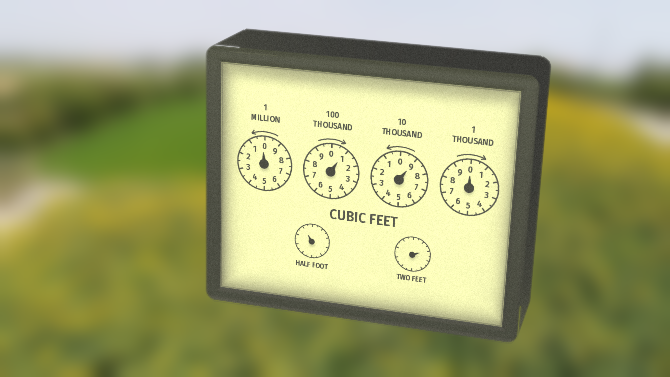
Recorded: 9000 ft³
